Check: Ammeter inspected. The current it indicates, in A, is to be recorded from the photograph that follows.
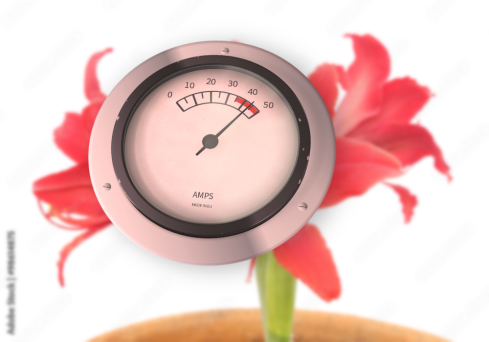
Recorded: 45 A
